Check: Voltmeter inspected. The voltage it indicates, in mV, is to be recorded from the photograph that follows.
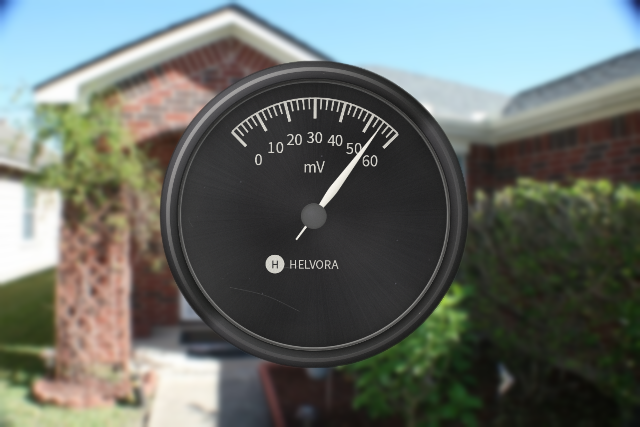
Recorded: 54 mV
